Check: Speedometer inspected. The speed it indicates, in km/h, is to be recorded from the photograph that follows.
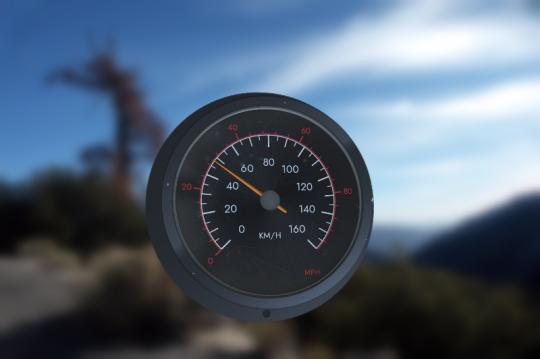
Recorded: 47.5 km/h
